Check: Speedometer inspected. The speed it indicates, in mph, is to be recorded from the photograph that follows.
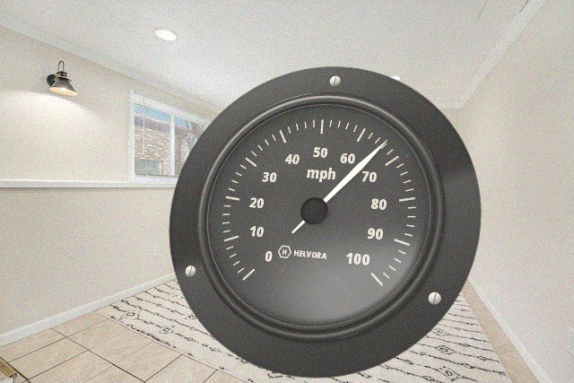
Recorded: 66 mph
